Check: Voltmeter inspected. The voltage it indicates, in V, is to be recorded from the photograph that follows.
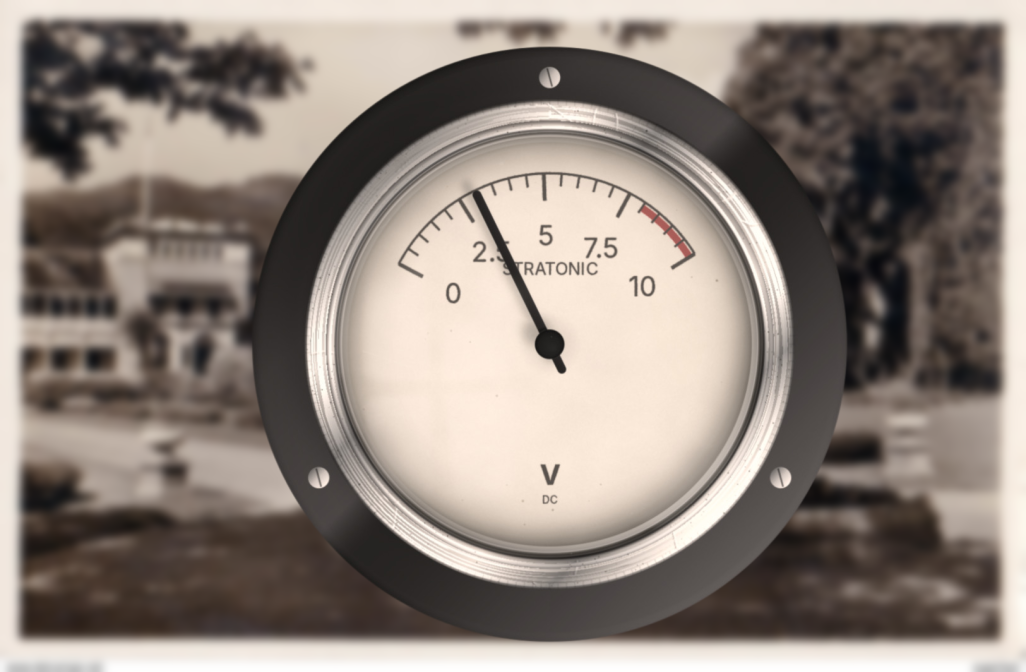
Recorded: 3 V
